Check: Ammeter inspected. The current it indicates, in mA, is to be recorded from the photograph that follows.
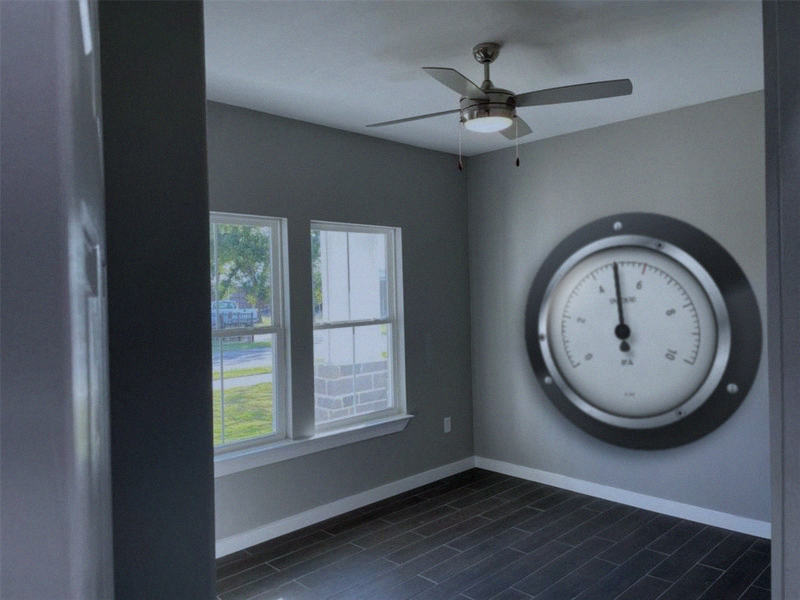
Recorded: 5 mA
